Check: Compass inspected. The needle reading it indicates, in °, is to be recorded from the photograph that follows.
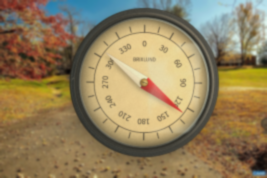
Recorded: 127.5 °
